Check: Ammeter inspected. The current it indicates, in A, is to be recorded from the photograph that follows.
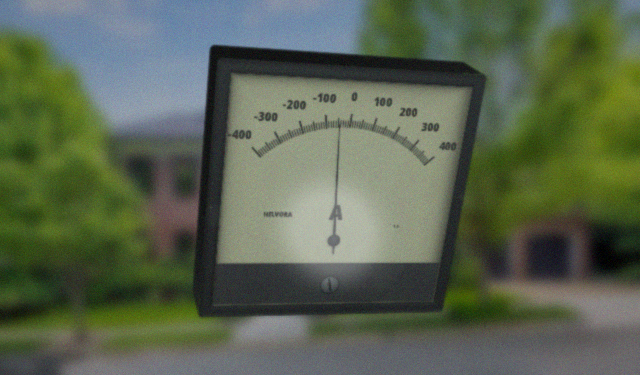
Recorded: -50 A
